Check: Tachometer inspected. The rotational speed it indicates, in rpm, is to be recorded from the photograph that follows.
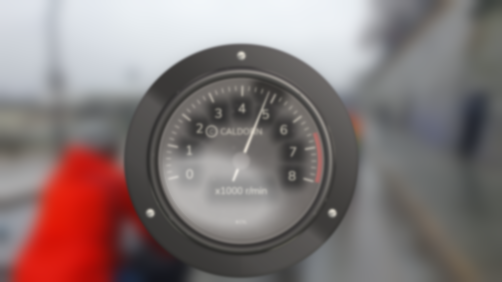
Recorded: 4800 rpm
